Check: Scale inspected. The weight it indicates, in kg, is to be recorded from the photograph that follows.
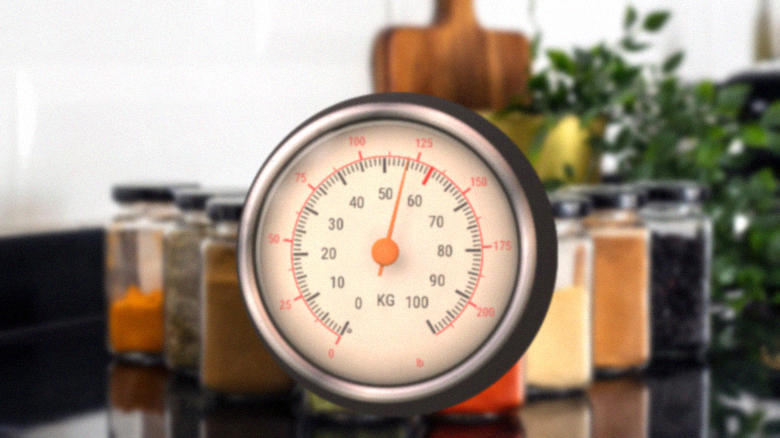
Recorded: 55 kg
